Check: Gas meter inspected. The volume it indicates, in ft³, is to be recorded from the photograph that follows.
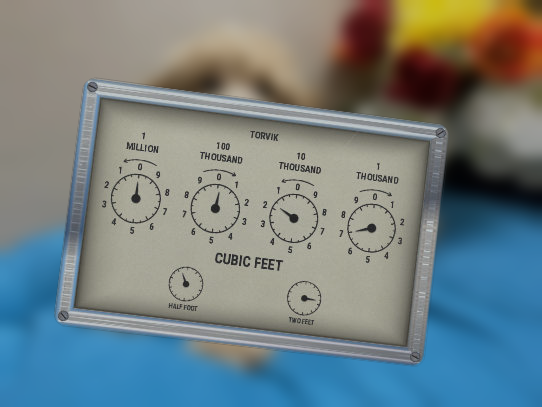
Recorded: 1700 ft³
